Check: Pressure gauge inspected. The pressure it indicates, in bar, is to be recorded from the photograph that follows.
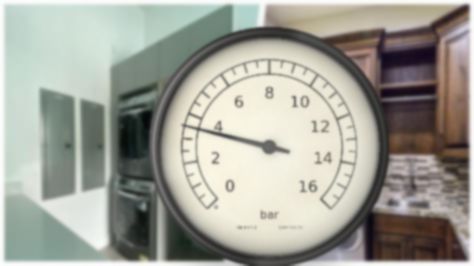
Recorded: 3.5 bar
